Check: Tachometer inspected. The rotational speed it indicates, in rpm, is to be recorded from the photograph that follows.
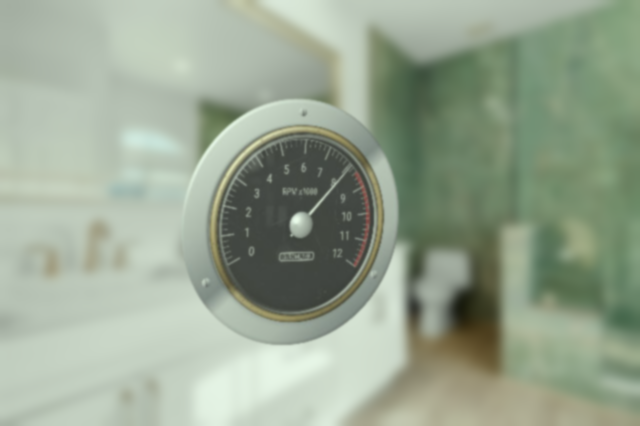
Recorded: 8000 rpm
